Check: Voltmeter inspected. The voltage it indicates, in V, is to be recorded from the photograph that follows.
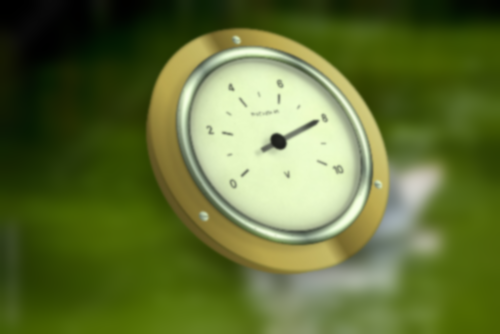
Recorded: 8 V
